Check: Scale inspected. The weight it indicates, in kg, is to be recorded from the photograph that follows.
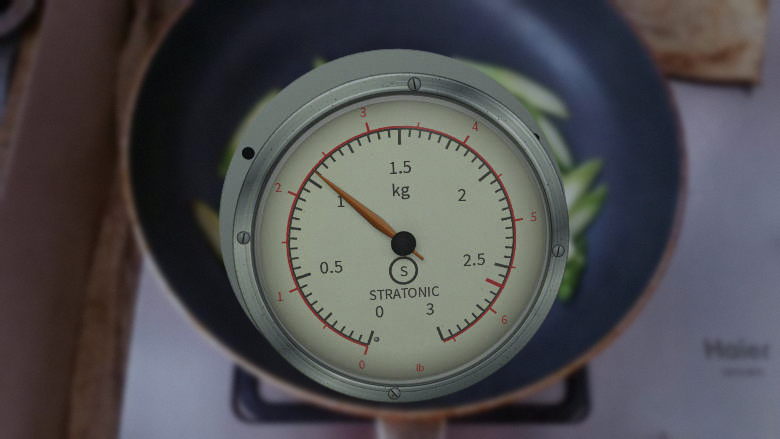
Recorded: 1.05 kg
